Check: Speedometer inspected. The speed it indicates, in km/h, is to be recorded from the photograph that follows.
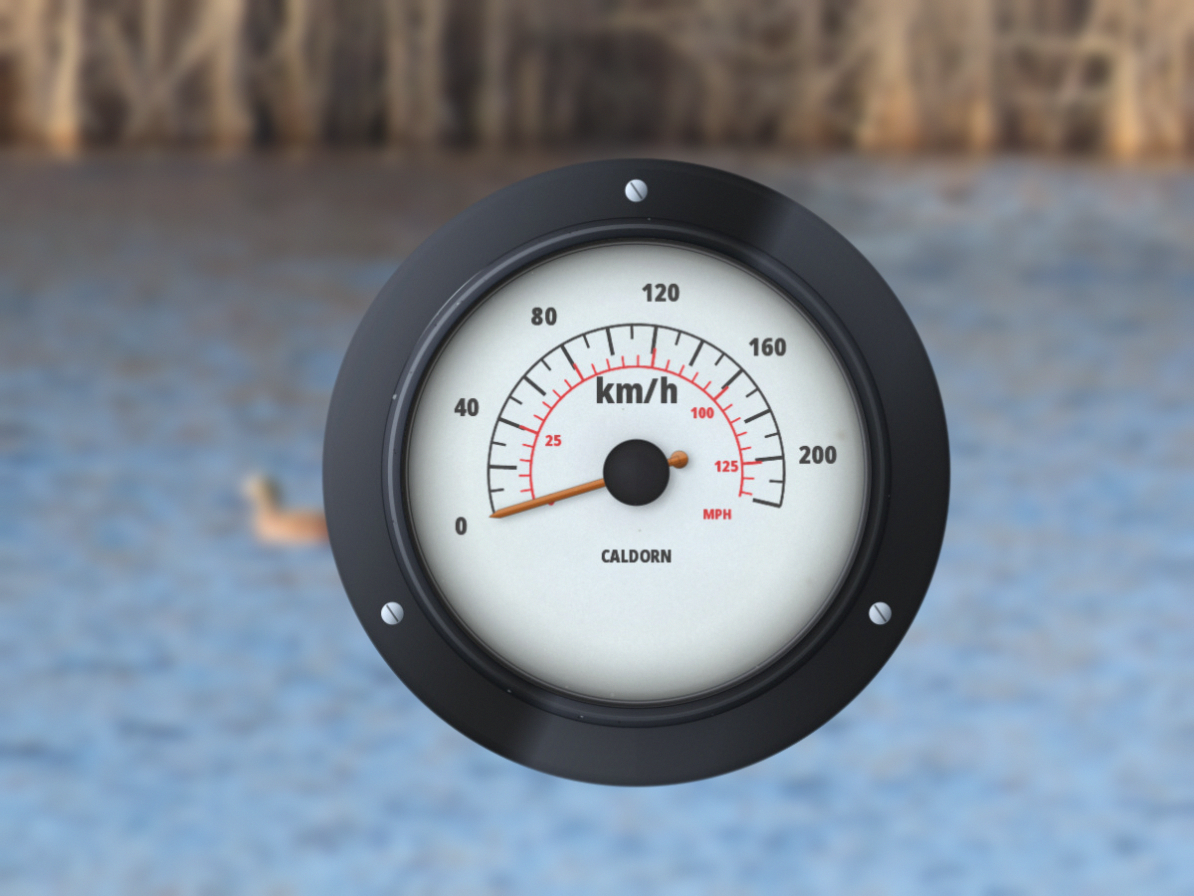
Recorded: 0 km/h
